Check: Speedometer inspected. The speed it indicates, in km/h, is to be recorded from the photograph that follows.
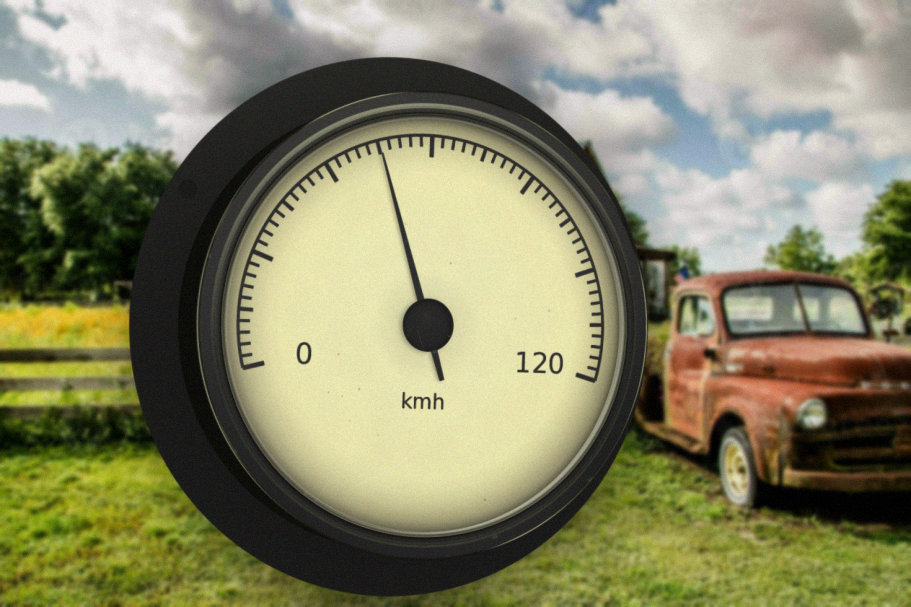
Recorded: 50 km/h
